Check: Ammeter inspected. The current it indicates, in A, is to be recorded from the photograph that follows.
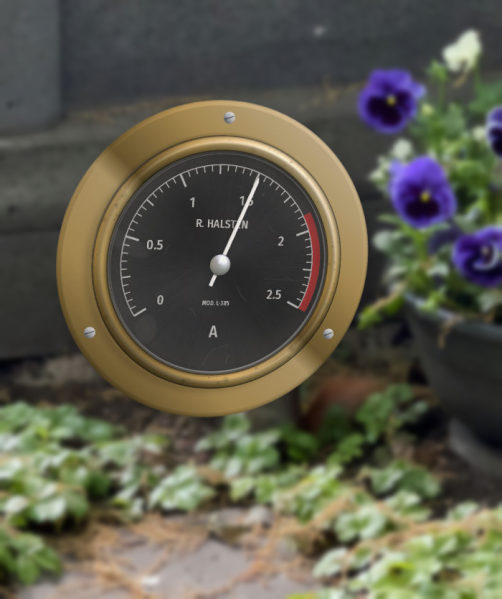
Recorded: 1.5 A
